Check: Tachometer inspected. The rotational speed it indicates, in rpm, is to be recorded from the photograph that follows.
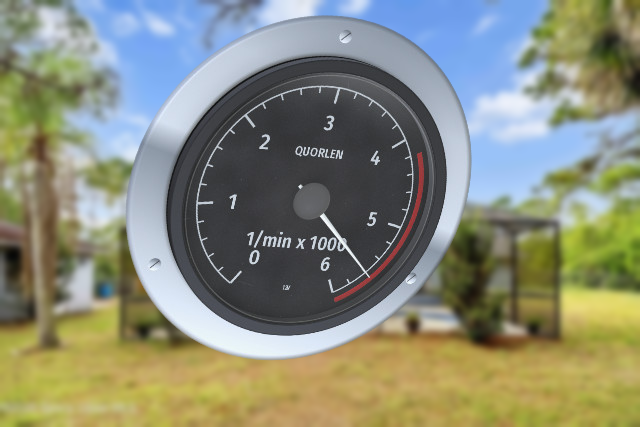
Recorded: 5600 rpm
